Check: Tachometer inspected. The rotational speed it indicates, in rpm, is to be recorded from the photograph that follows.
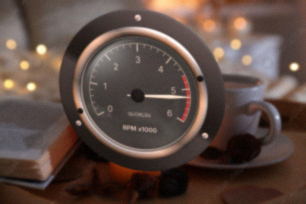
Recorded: 5200 rpm
